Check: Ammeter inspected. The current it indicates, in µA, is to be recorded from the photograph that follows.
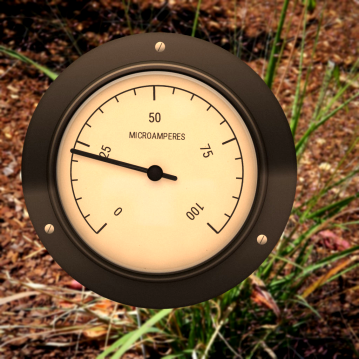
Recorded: 22.5 µA
